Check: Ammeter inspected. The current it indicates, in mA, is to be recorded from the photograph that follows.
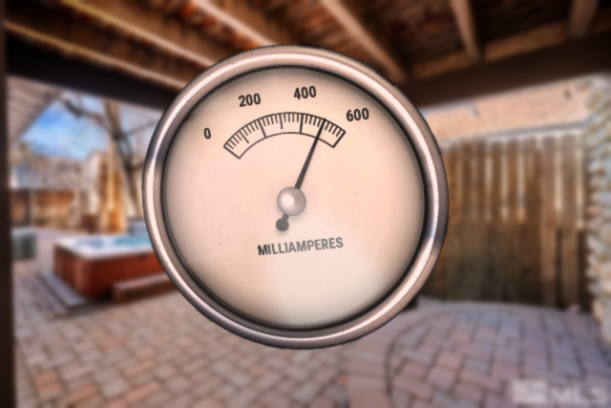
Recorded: 500 mA
